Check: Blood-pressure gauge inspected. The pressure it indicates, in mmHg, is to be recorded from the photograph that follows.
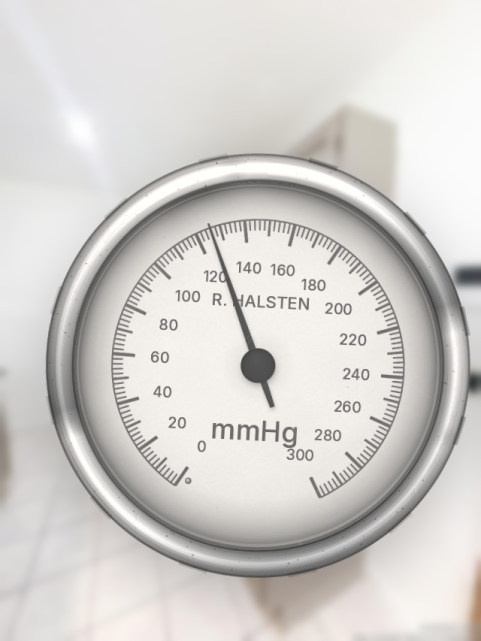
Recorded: 126 mmHg
